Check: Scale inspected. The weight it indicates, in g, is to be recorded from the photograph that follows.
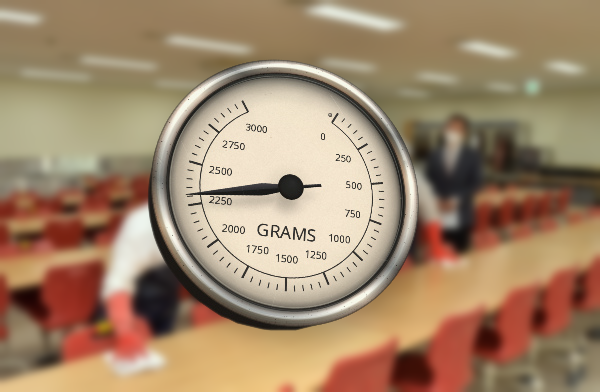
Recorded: 2300 g
